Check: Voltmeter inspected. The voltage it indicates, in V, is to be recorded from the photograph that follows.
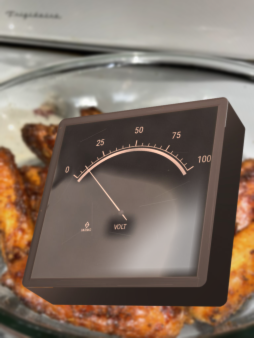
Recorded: 10 V
